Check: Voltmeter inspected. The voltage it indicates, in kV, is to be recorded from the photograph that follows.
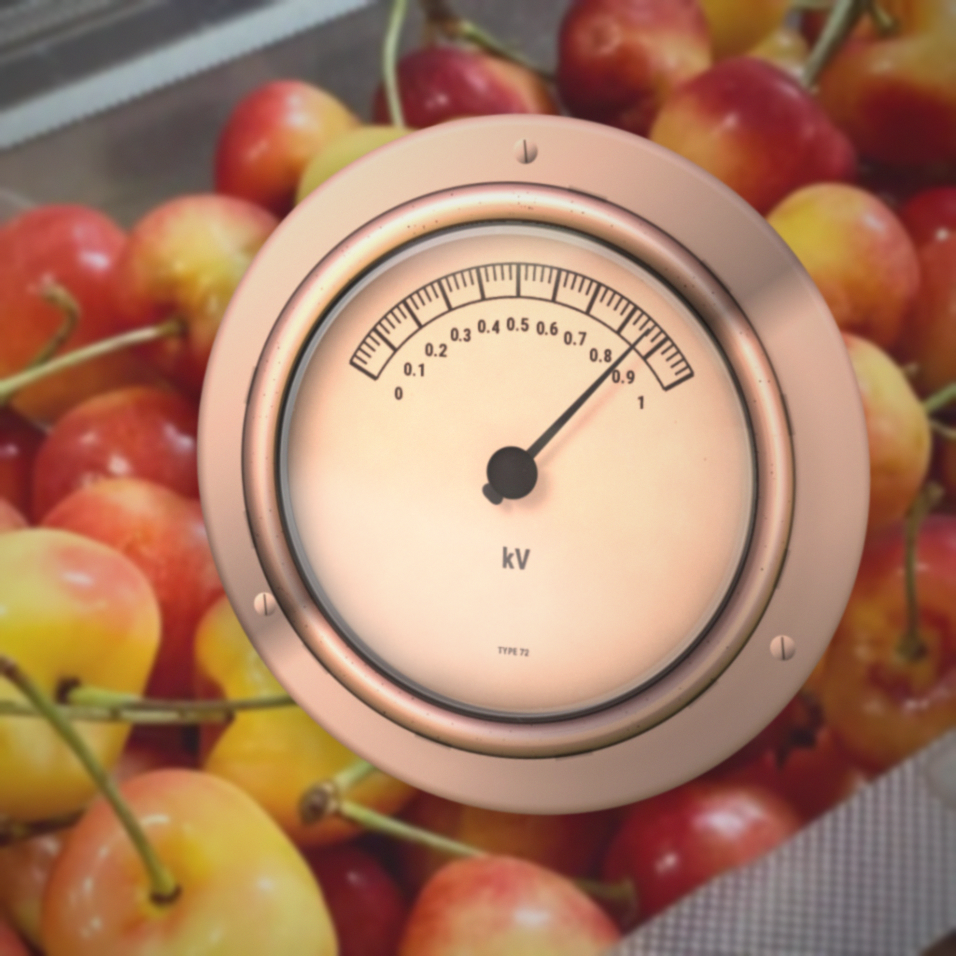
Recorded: 0.86 kV
